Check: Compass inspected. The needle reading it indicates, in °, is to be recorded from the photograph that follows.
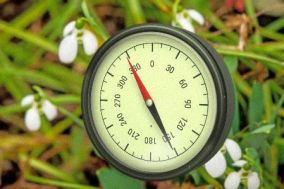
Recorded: 330 °
